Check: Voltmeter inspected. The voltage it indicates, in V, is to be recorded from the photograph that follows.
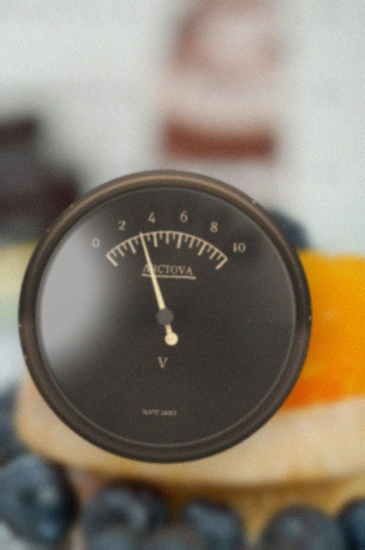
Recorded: 3 V
